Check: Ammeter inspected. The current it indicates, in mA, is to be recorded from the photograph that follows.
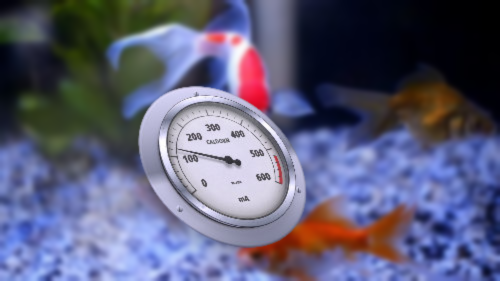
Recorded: 120 mA
